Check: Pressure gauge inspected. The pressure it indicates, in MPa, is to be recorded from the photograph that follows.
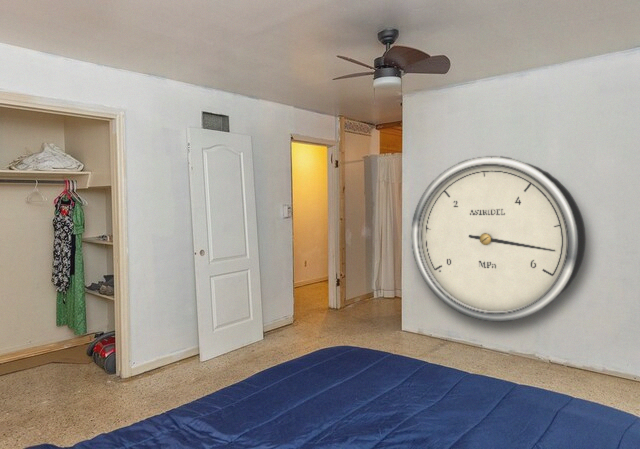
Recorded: 5.5 MPa
